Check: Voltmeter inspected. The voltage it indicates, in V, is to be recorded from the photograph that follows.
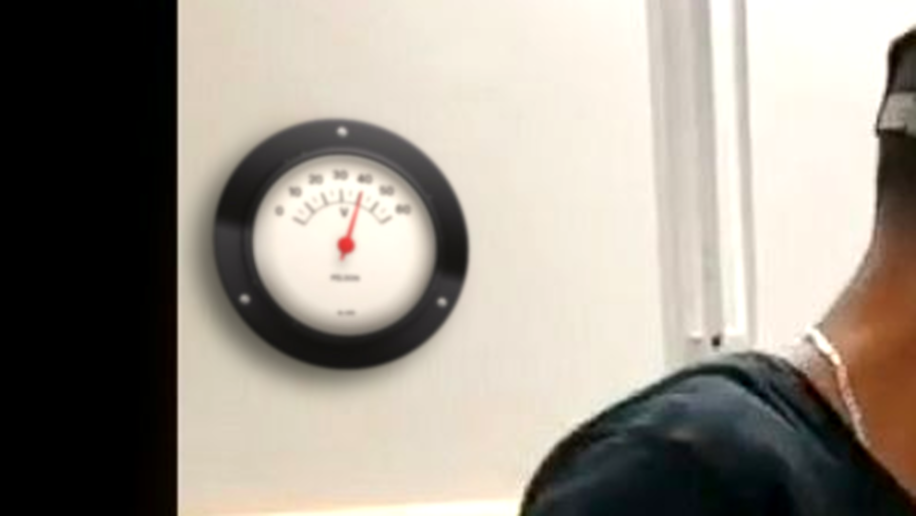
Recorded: 40 V
